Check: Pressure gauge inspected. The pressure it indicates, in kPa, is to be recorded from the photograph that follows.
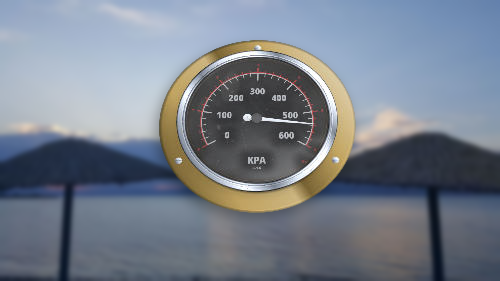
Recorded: 540 kPa
